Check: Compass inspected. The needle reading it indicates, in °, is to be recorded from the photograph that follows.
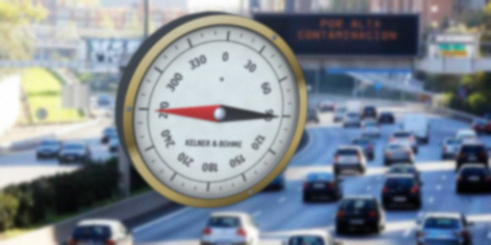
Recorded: 270 °
